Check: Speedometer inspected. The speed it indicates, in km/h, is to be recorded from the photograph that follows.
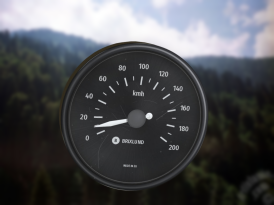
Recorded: 10 km/h
